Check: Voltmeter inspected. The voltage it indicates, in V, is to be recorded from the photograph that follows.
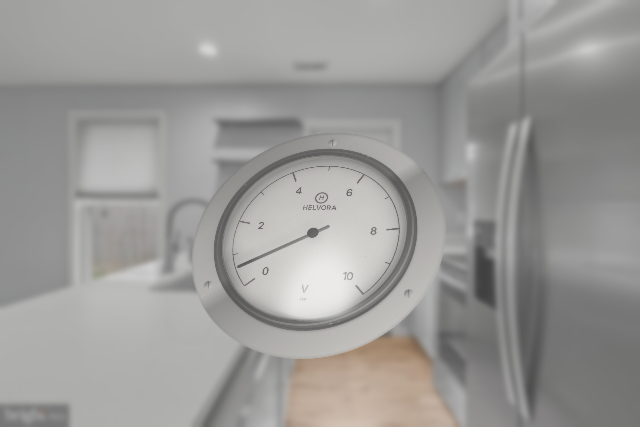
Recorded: 0.5 V
